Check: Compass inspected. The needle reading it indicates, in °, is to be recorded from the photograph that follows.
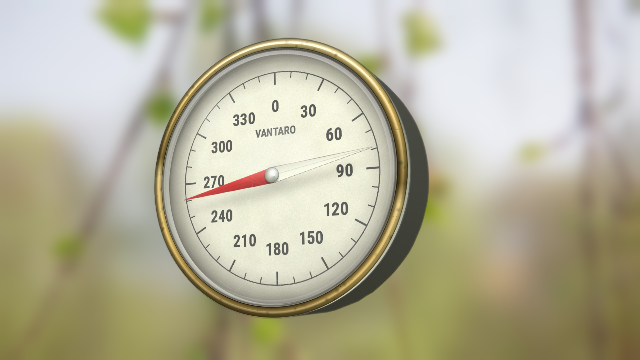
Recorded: 260 °
